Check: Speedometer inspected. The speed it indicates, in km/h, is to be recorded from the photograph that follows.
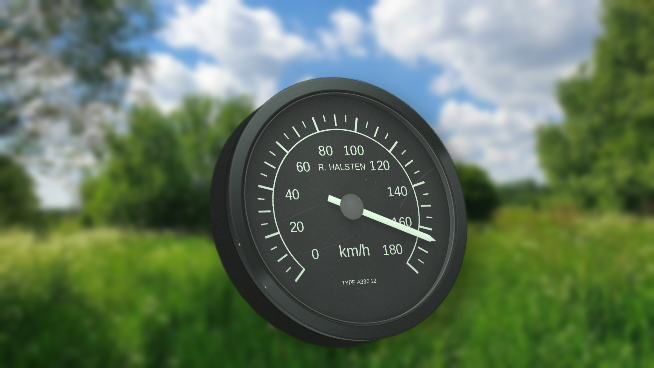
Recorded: 165 km/h
